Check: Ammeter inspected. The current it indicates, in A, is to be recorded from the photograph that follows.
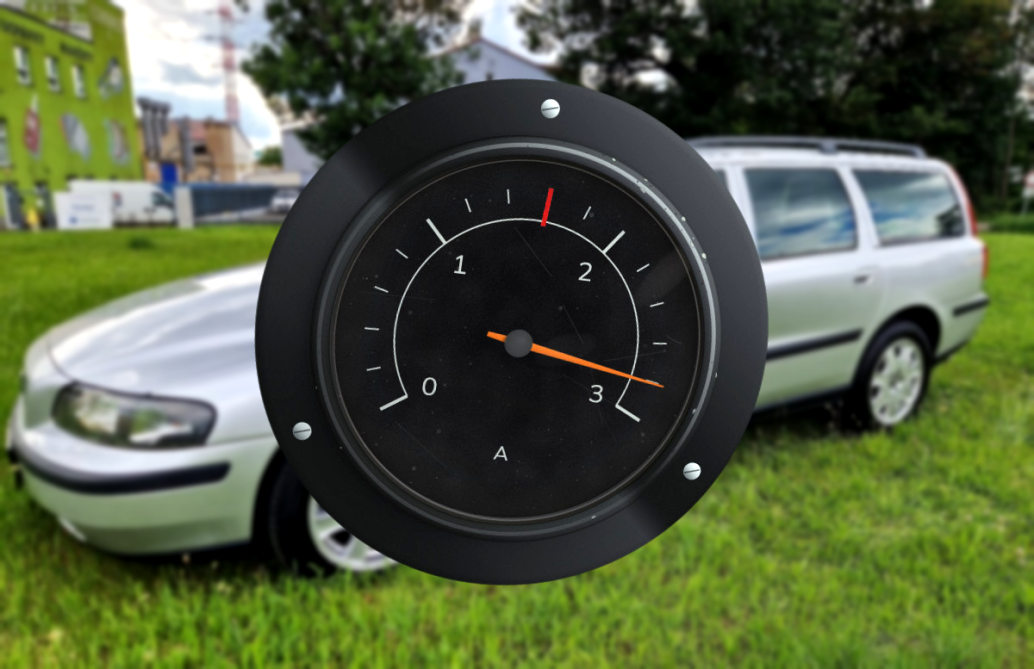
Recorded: 2.8 A
